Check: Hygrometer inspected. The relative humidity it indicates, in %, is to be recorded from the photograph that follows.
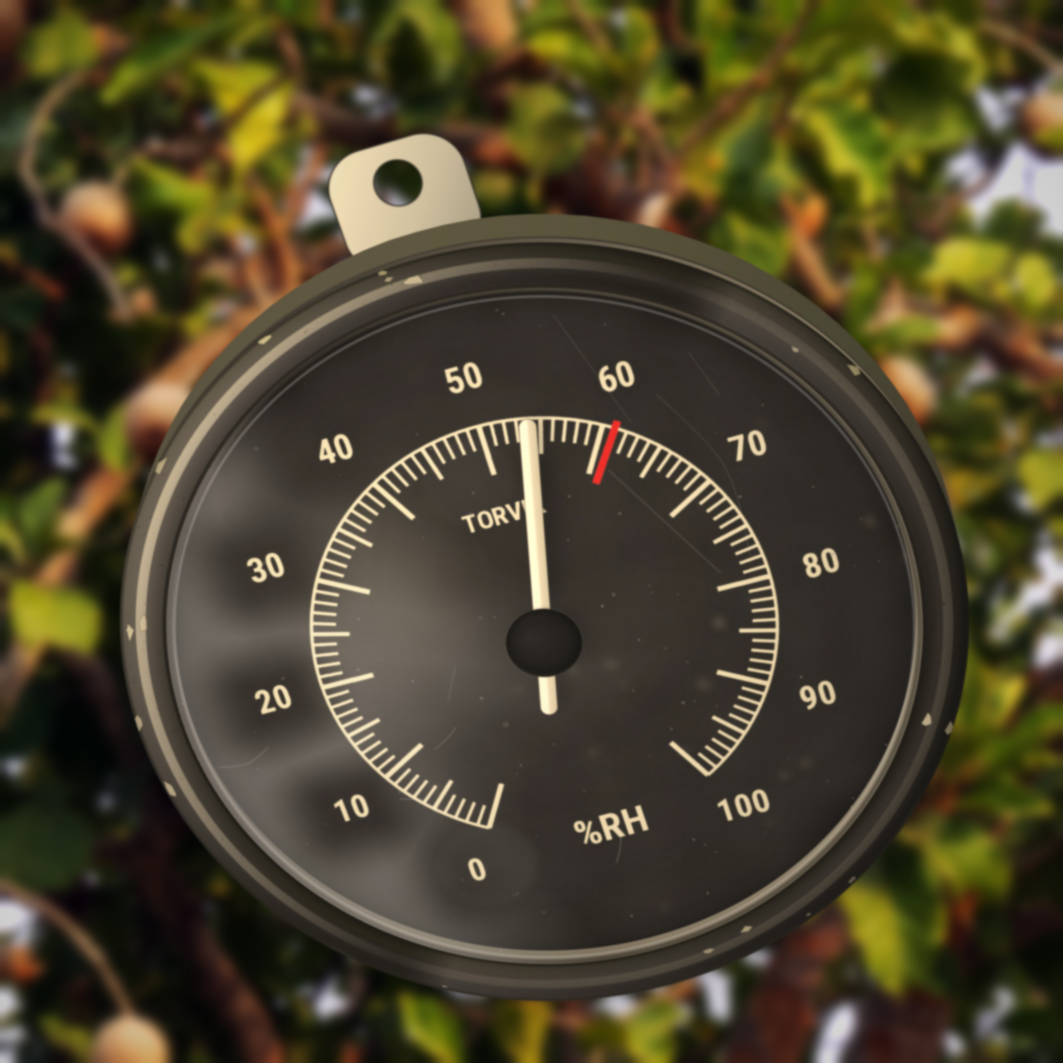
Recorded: 54 %
